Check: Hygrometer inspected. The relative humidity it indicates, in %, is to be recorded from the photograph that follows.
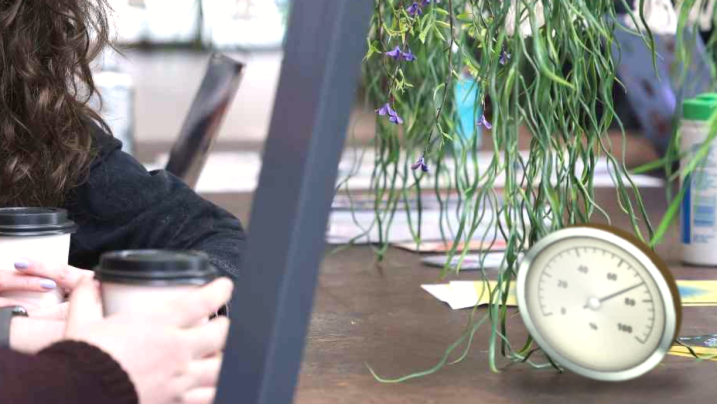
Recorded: 72 %
